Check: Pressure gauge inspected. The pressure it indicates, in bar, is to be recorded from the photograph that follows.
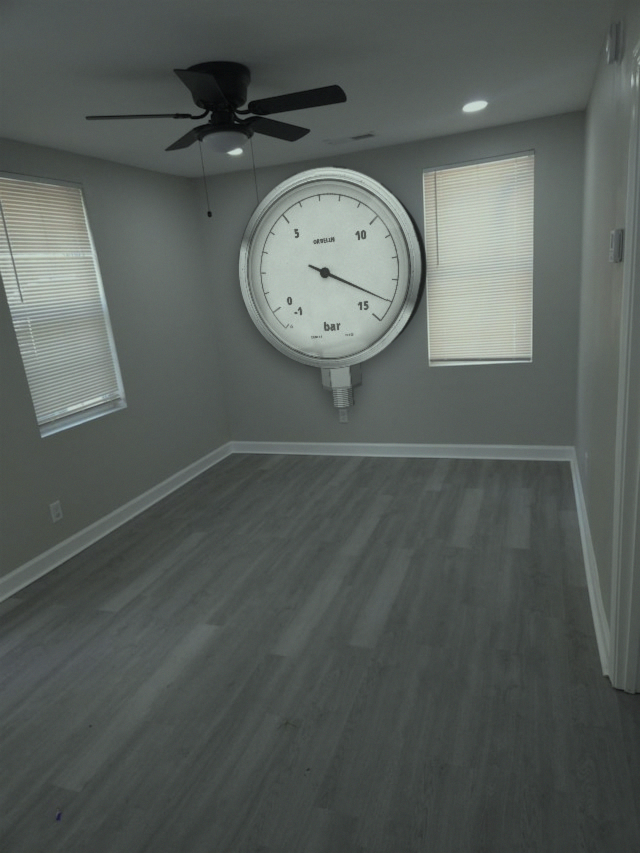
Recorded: 14 bar
